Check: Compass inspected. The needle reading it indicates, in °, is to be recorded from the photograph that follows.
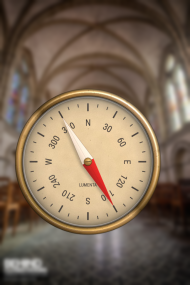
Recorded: 150 °
